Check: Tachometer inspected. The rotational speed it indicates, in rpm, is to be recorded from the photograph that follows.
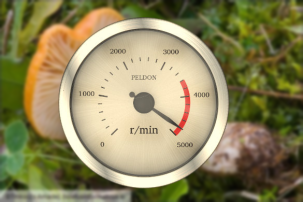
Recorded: 4800 rpm
